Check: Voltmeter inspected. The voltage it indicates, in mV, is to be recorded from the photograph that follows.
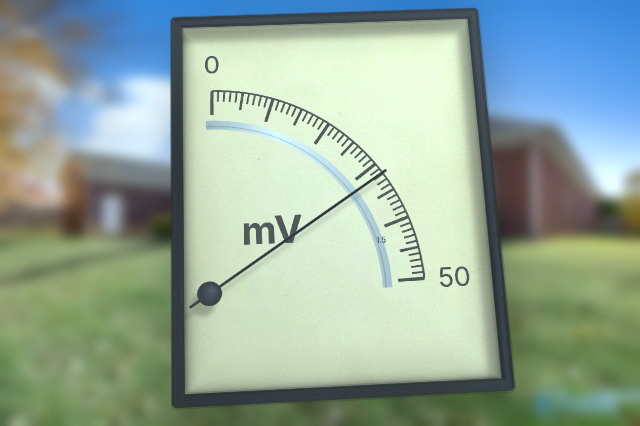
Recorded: 32 mV
